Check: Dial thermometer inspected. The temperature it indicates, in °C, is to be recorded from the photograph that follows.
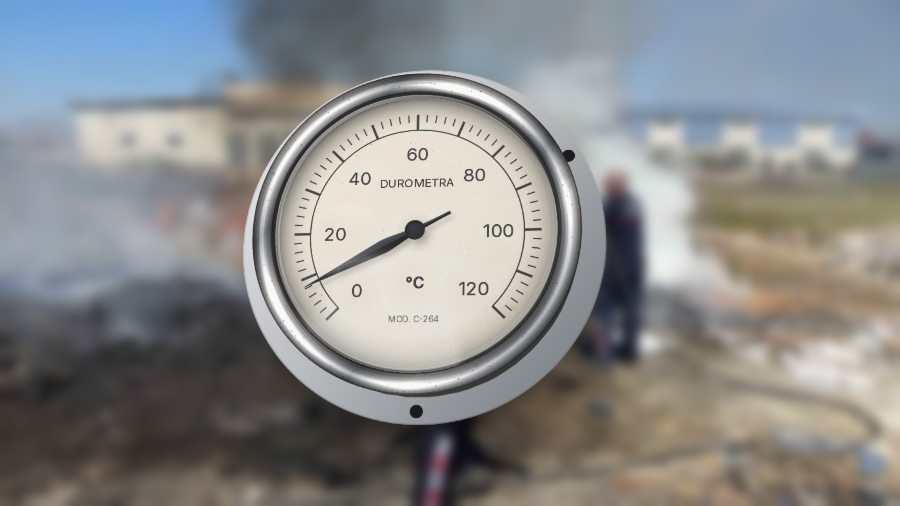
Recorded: 8 °C
